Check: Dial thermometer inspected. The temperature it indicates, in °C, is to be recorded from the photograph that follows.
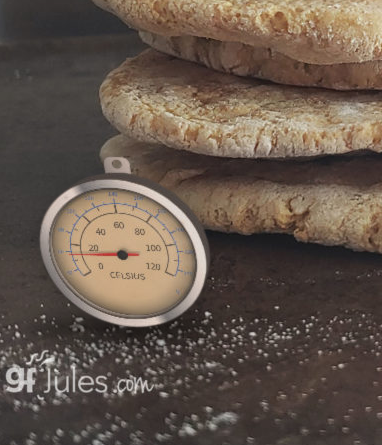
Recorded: 15 °C
